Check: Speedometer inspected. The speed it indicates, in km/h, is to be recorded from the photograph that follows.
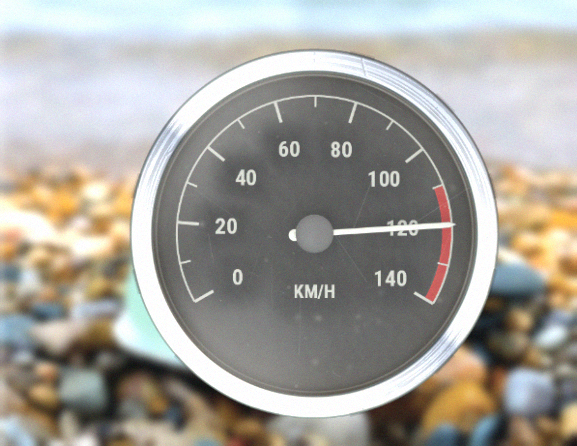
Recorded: 120 km/h
